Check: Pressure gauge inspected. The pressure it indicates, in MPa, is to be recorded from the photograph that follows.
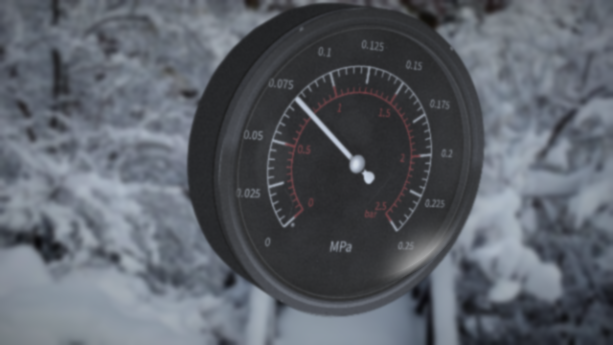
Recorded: 0.075 MPa
